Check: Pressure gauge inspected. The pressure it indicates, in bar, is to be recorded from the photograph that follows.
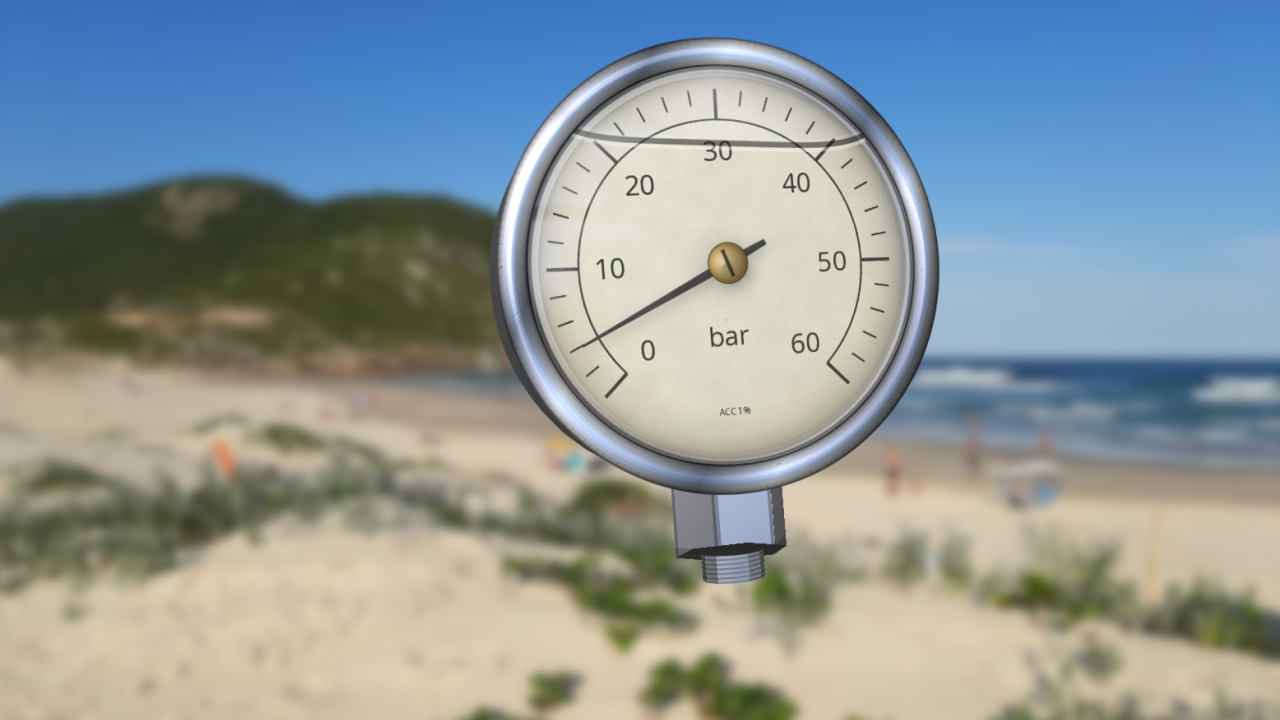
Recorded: 4 bar
